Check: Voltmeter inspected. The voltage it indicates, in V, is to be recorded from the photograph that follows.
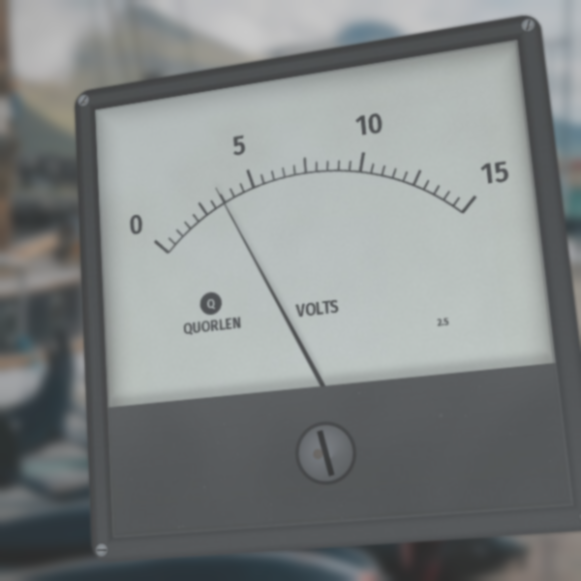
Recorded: 3.5 V
